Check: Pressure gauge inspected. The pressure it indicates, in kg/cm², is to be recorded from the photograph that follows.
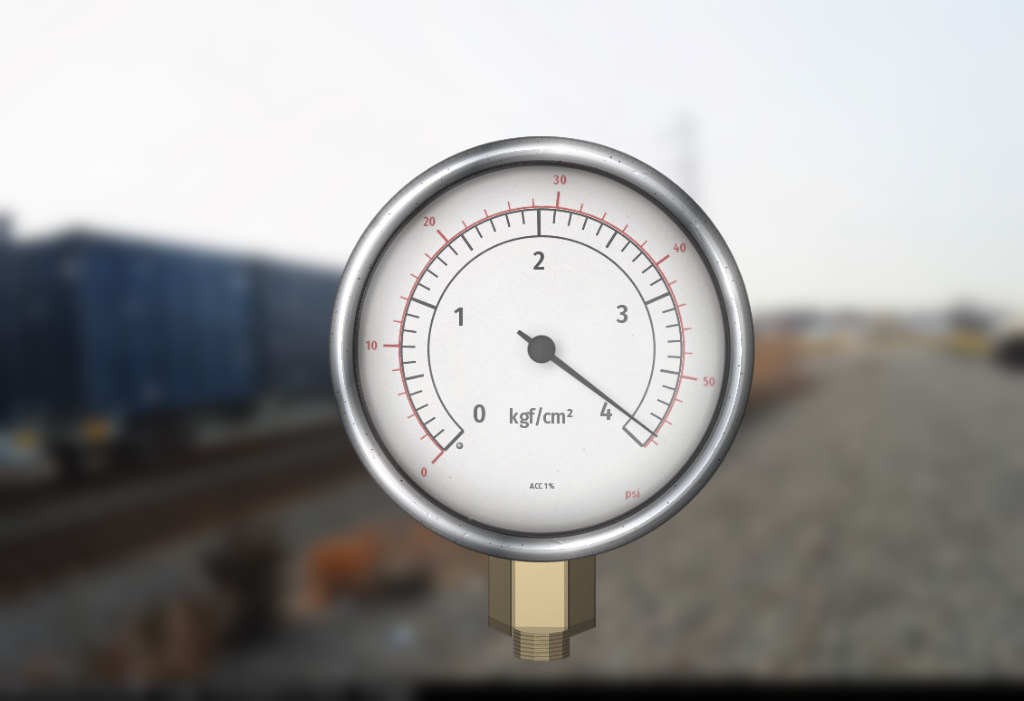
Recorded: 3.9 kg/cm²
